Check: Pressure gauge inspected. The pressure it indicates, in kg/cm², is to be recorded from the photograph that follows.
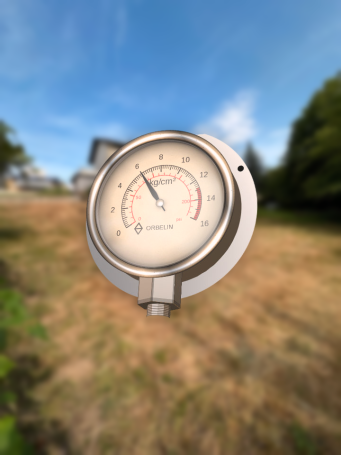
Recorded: 6 kg/cm²
